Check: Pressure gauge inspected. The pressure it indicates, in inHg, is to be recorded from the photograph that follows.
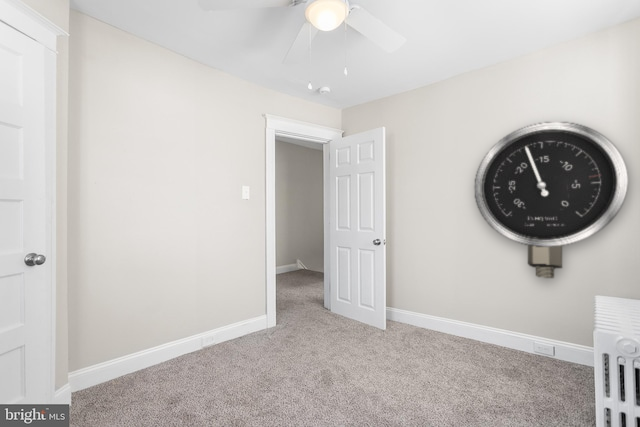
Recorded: -17 inHg
